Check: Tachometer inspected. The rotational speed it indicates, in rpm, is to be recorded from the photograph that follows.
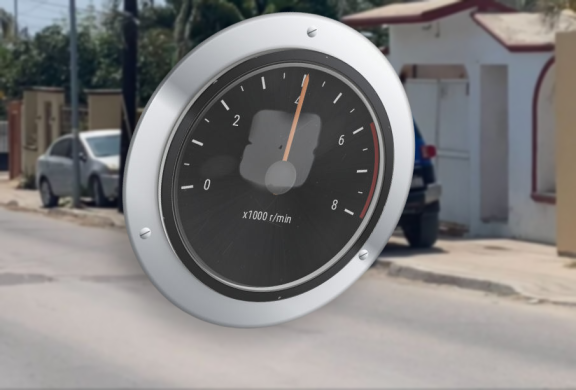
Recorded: 4000 rpm
